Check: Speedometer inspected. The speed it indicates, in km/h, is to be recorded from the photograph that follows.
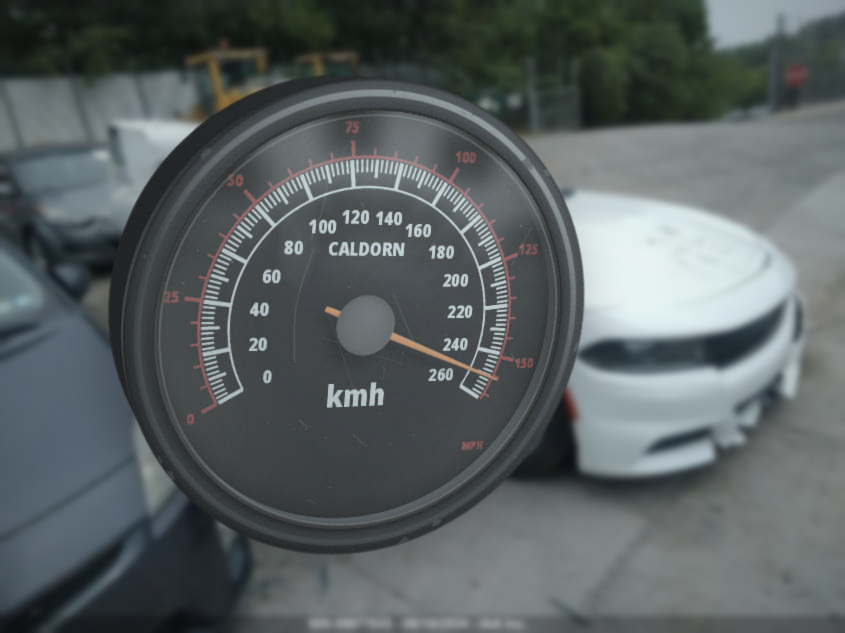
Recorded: 250 km/h
